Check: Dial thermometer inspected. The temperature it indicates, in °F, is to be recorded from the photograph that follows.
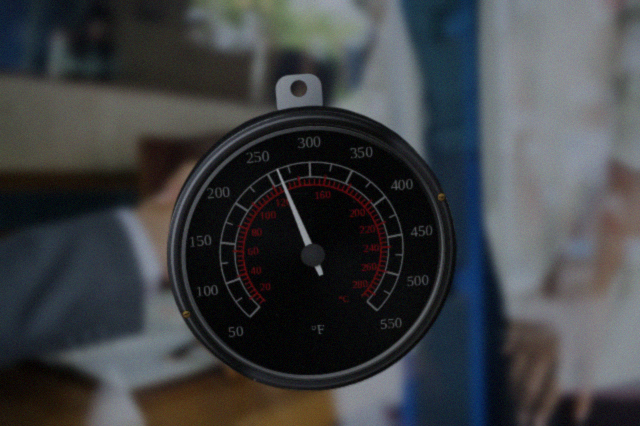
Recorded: 262.5 °F
